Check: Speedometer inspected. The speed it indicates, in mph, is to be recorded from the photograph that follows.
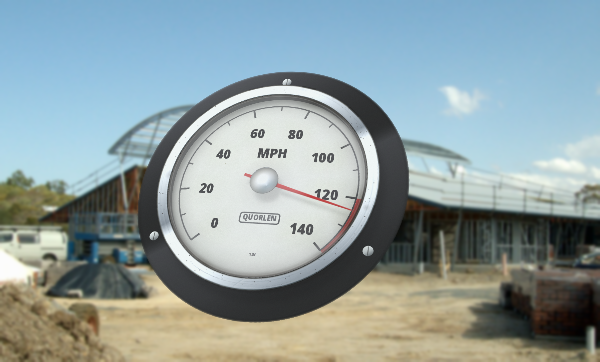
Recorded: 125 mph
